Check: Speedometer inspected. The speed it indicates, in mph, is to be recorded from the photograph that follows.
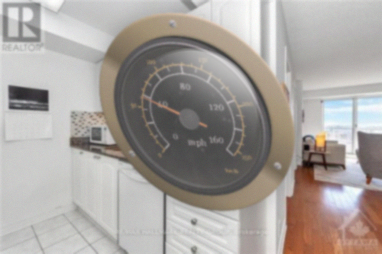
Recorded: 40 mph
